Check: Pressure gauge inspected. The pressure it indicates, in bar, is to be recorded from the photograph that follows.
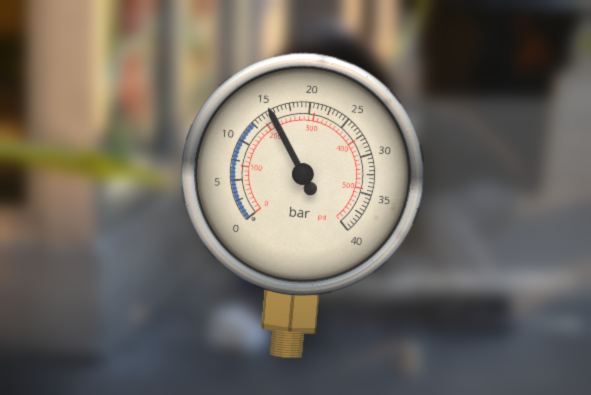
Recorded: 15 bar
